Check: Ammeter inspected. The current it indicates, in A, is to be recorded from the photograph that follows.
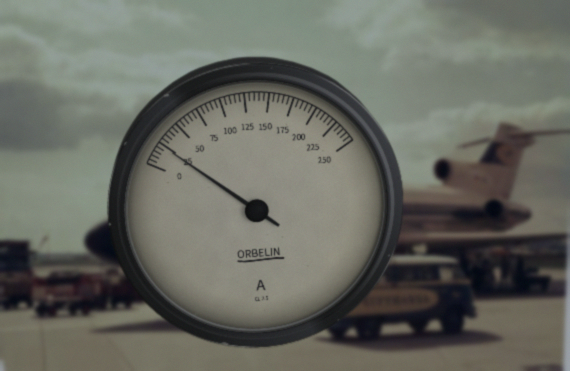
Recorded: 25 A
